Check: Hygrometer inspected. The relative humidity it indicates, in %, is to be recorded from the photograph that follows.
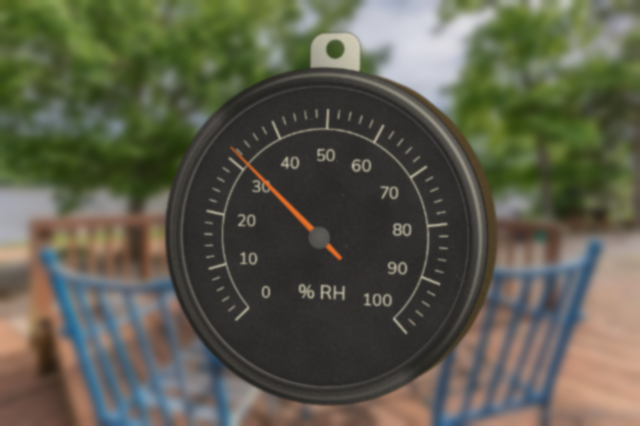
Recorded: 32 %
